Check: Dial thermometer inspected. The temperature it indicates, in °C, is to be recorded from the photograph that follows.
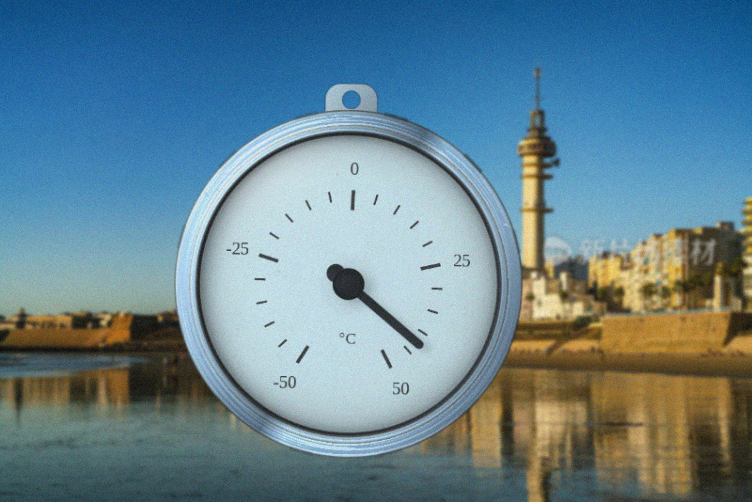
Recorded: 42.5 °C
